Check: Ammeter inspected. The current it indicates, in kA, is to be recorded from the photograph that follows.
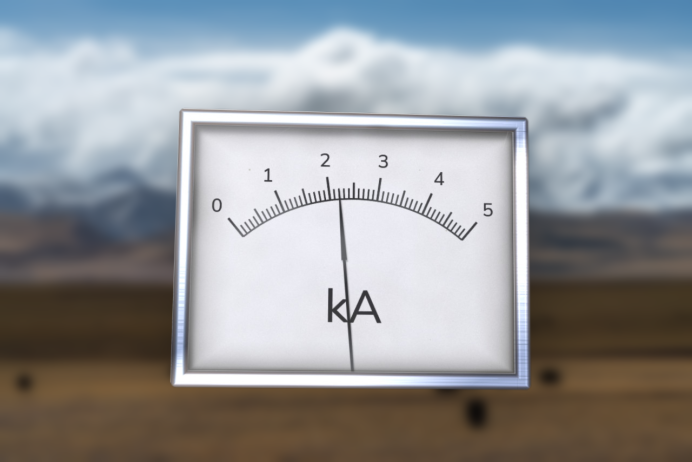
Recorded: 2.2 kA
